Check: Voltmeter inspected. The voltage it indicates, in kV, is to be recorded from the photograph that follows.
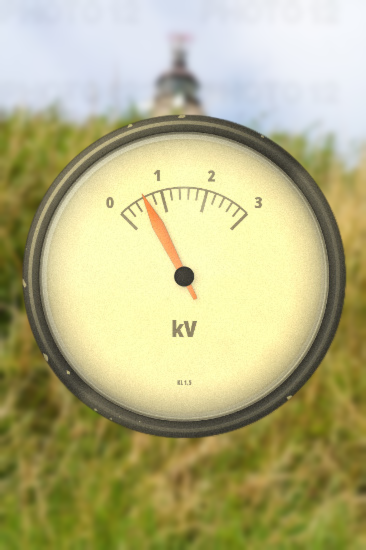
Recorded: 0.6 kV
